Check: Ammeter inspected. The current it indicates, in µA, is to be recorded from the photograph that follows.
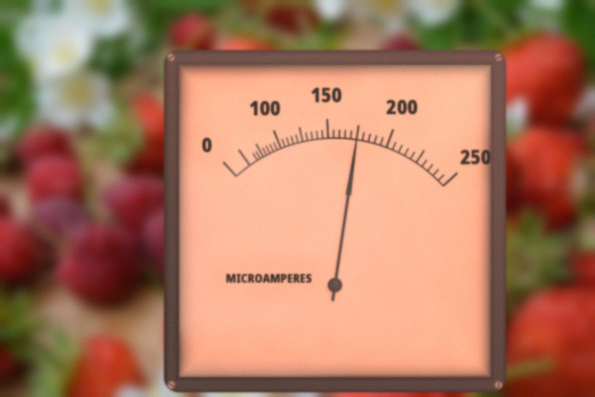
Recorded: 175 µA
